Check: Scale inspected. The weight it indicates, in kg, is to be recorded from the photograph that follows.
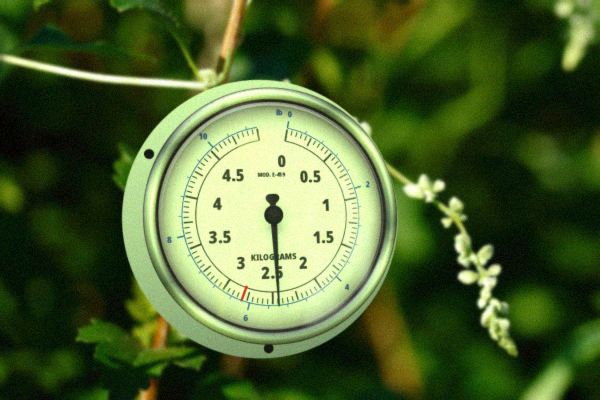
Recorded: 2.45 kg
